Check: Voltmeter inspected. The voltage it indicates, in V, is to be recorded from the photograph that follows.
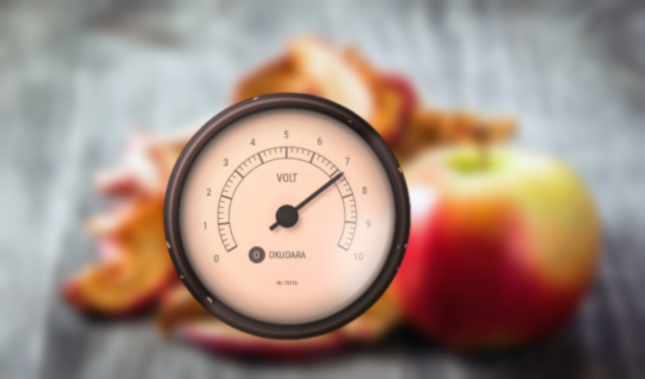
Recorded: 7.2 V
